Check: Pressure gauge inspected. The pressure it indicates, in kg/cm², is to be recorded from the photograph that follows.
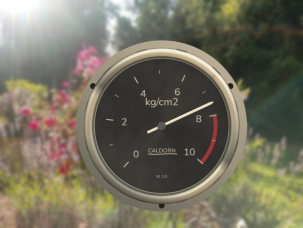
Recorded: 7.5 kg/cm²
